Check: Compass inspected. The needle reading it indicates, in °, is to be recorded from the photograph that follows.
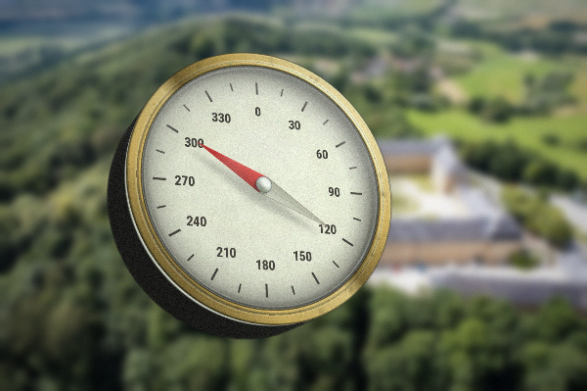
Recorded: 300 °
